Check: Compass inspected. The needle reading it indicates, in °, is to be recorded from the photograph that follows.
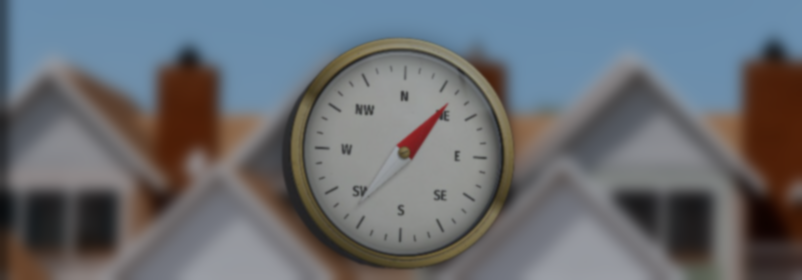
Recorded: 40 °
